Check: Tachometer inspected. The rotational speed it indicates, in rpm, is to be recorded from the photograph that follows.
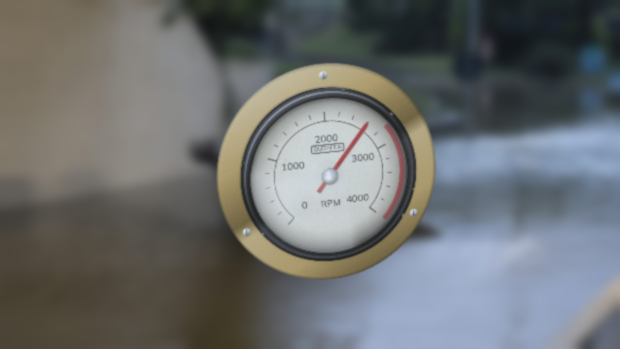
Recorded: 2600 rpm
